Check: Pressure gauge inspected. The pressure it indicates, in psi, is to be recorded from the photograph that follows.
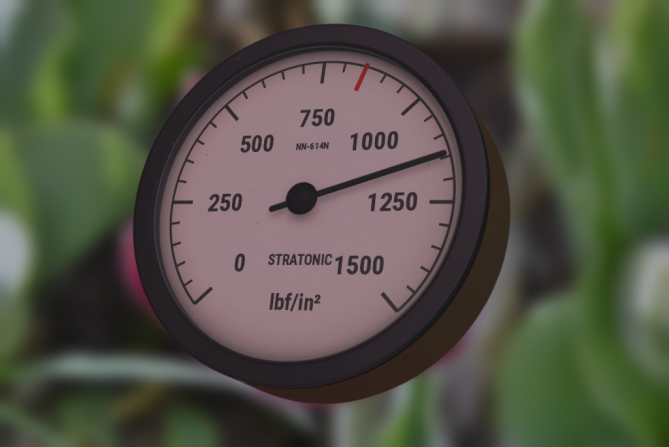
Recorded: 1150 psi
